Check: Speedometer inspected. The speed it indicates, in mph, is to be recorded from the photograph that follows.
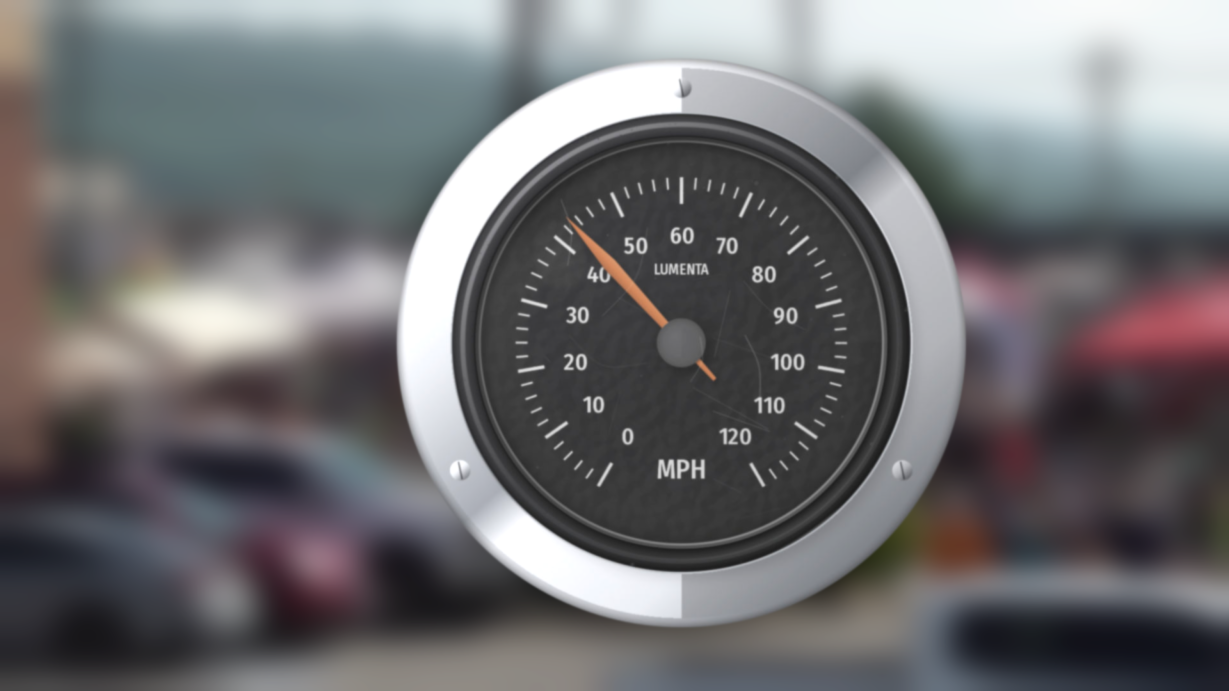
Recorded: 43 mph
